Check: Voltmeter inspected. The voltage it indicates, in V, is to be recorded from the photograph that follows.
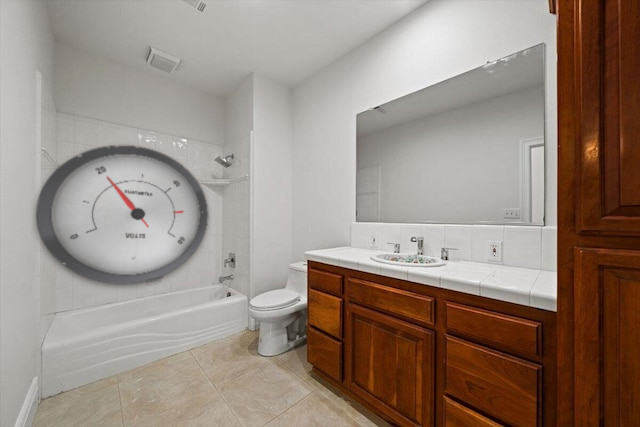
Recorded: 20 V
